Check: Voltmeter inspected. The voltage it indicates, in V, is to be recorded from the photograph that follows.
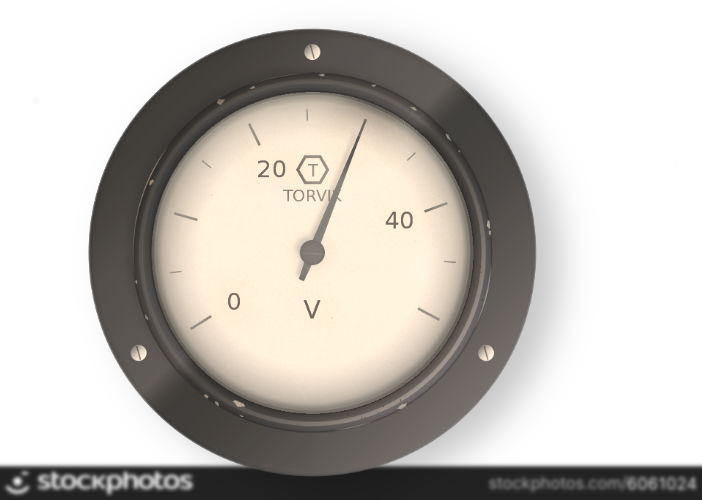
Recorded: 30 V
